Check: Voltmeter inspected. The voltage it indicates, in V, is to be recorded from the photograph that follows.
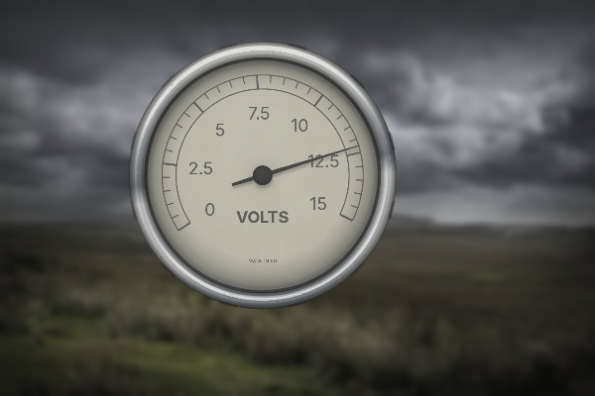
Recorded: 12.25 V
